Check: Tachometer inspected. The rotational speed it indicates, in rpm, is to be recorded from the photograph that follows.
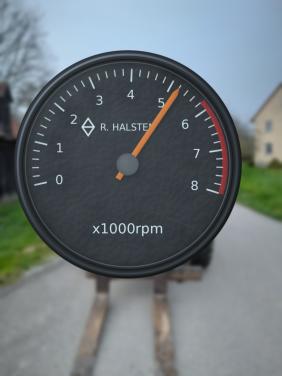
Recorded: 5200 rpm
